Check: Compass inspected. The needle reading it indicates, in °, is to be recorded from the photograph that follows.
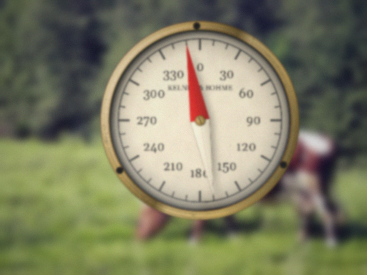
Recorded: 350 °
